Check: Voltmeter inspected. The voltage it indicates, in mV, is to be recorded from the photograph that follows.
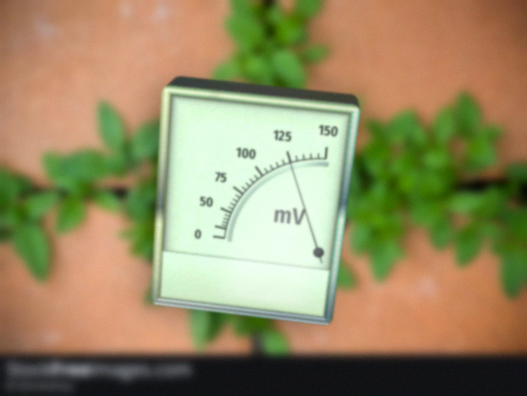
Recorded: 125 mV
